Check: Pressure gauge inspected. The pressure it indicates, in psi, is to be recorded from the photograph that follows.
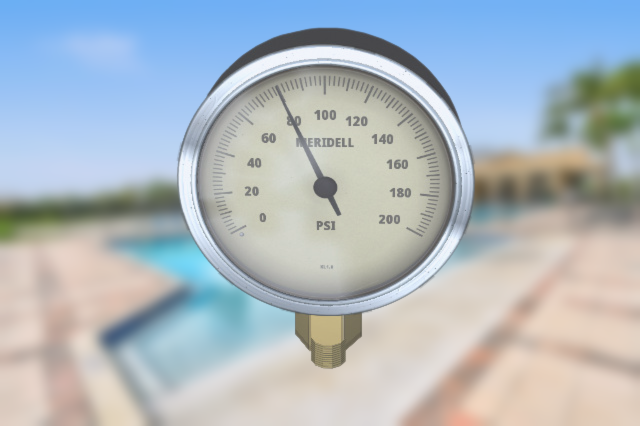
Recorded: 80 psi
